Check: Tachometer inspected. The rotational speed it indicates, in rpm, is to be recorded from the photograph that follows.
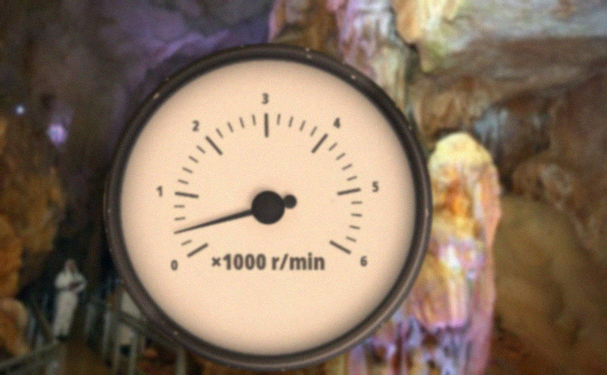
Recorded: 400 rpm
